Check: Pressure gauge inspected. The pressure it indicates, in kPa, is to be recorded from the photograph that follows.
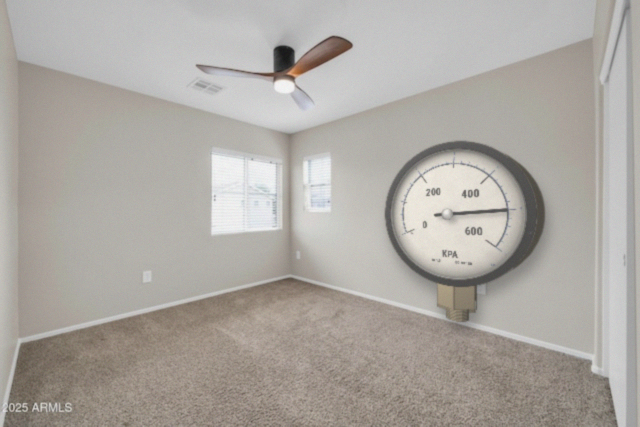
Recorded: 500 kPa
